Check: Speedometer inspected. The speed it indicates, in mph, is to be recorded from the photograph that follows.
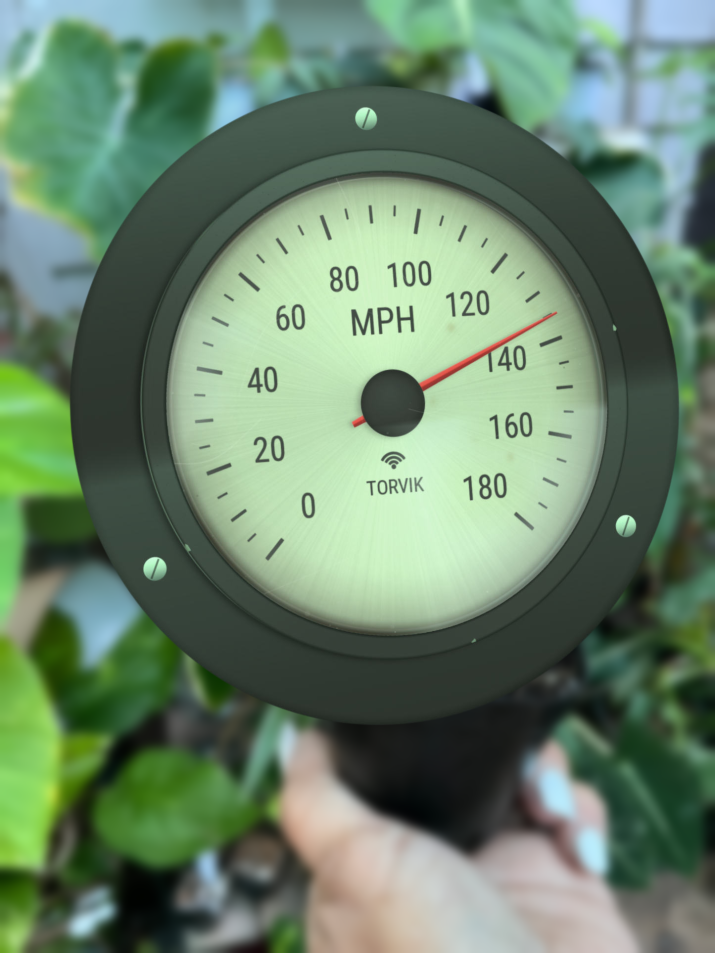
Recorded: 135 mph
